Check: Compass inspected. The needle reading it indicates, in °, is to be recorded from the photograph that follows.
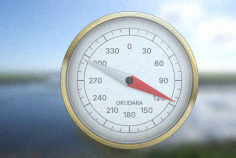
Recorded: 115 °
